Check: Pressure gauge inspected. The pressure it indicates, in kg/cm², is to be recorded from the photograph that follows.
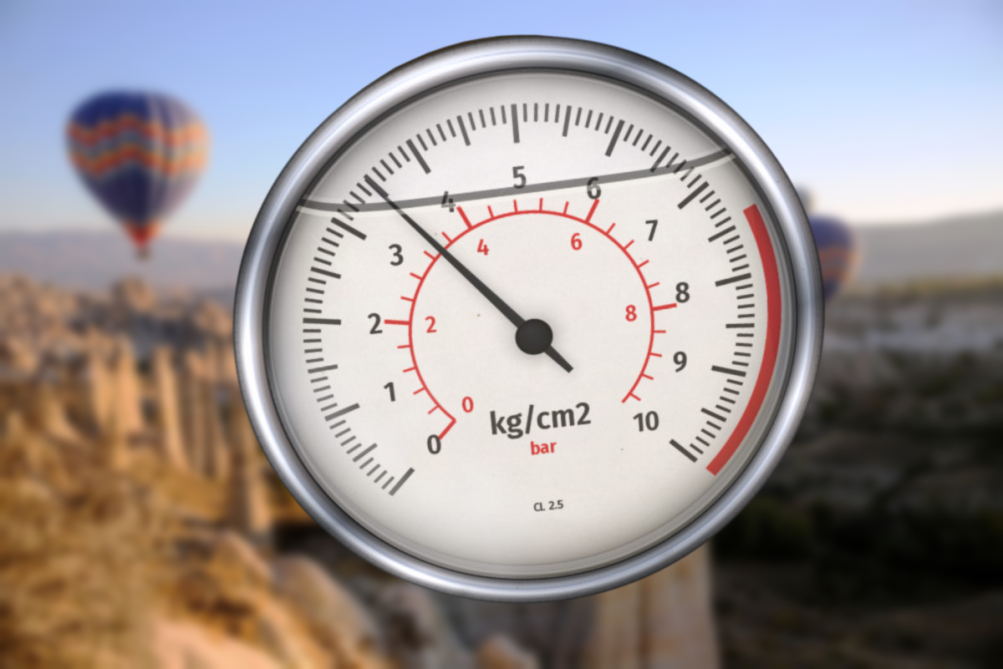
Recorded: 3.5 kg/cm²
